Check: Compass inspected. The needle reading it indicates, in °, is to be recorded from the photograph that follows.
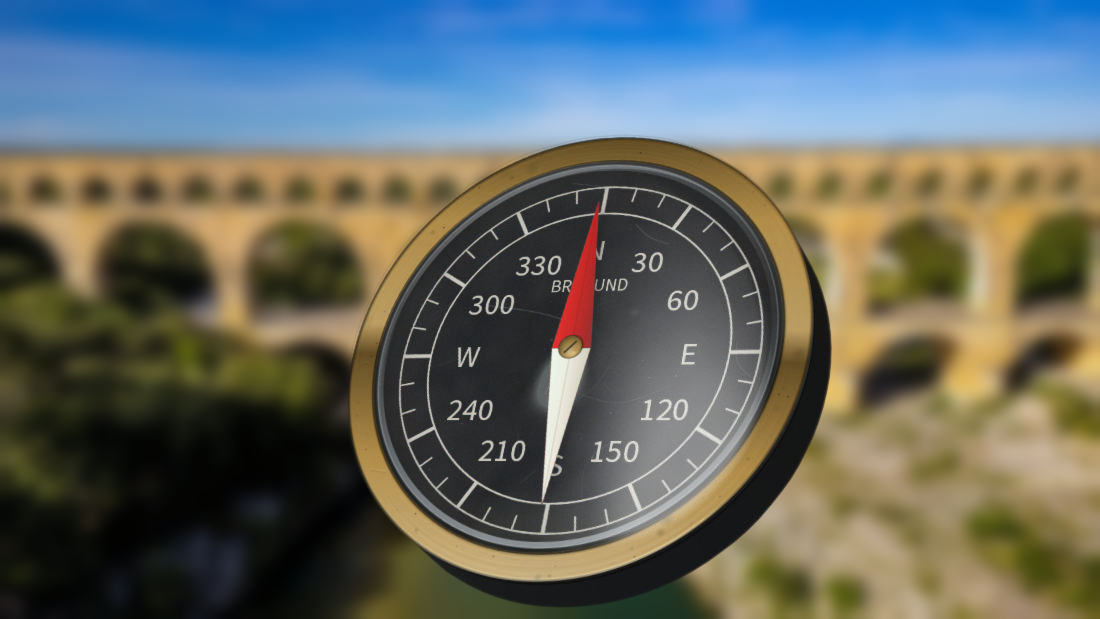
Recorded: 0 °
